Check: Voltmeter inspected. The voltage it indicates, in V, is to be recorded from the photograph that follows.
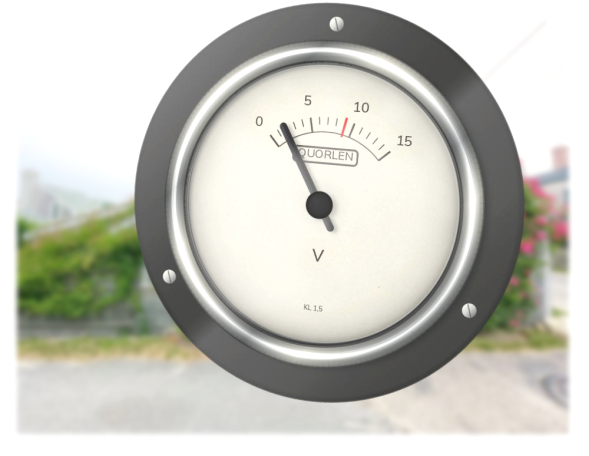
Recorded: 2 V
